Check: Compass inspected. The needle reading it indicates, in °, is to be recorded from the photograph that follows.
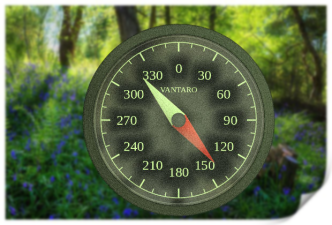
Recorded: 140 °
